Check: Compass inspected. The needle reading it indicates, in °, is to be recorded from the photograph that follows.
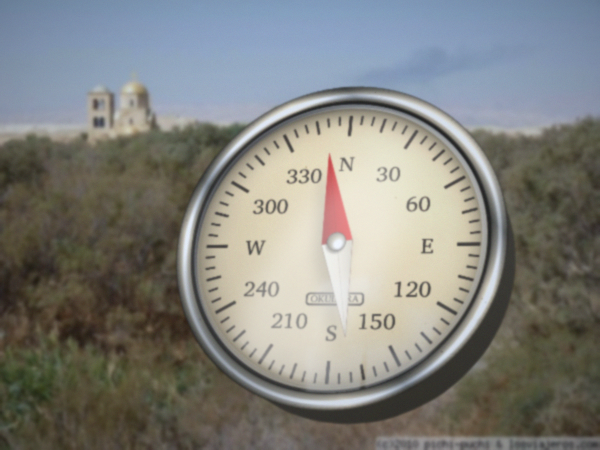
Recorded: 350 °
